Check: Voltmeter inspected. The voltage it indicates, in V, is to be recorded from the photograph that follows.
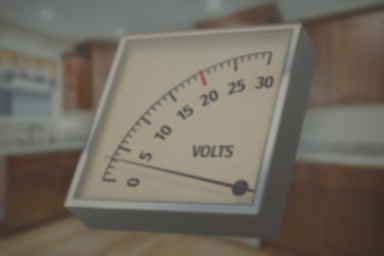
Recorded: 3 V
